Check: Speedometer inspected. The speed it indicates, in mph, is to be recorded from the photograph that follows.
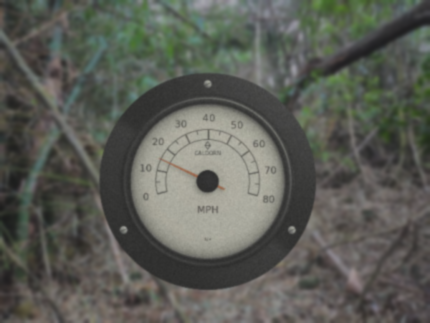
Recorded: 15 mph
